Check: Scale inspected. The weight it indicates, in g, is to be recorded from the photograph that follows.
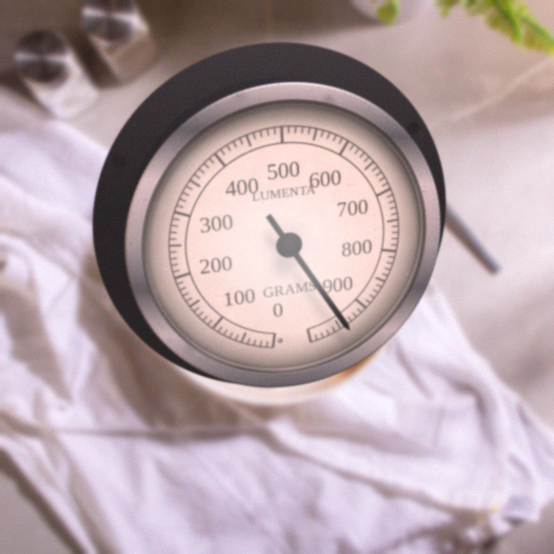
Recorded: 940 g
